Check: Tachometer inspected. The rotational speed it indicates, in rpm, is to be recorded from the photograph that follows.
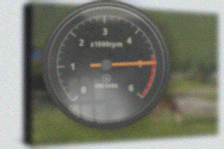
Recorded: 5000 rpm
